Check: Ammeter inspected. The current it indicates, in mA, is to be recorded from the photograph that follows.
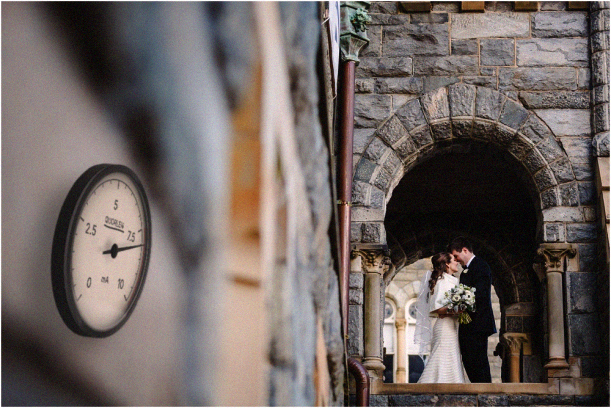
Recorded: 8 mA
